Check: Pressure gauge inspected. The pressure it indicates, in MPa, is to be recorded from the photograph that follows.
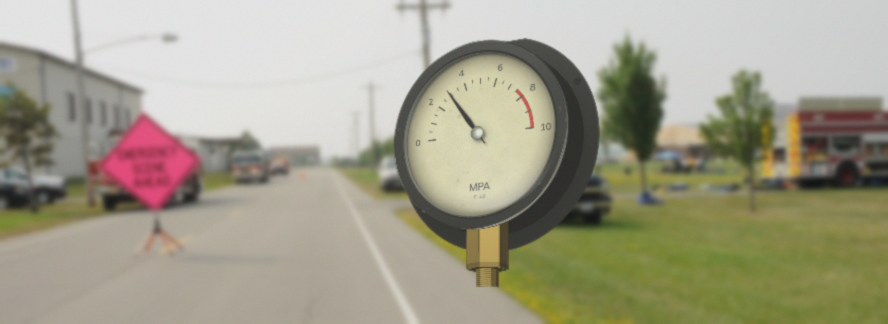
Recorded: 3 MPa
